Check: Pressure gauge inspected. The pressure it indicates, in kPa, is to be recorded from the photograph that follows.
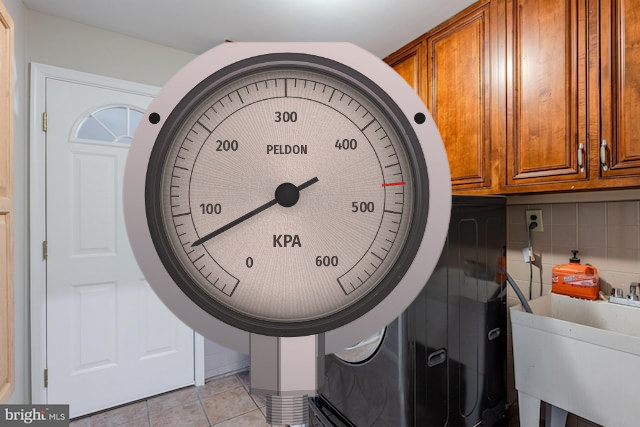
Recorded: 65 kPa
